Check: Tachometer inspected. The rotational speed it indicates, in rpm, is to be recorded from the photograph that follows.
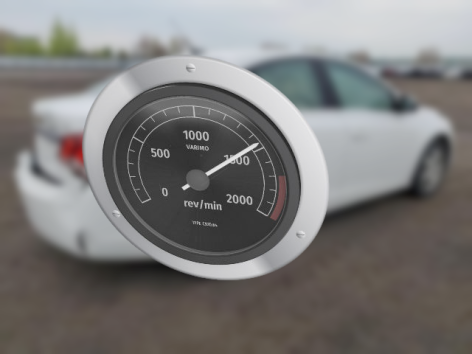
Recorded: 1450 rpm
